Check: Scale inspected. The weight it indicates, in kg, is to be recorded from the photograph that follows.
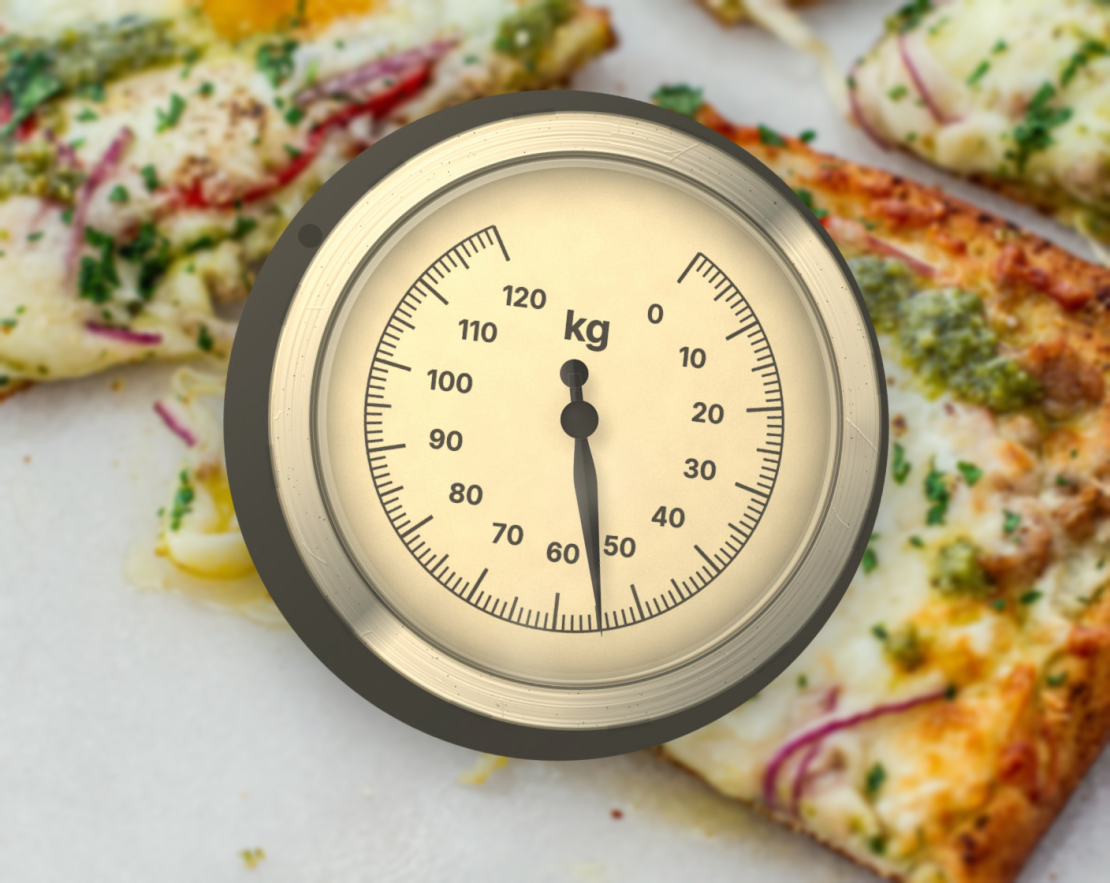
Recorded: 55 kg
